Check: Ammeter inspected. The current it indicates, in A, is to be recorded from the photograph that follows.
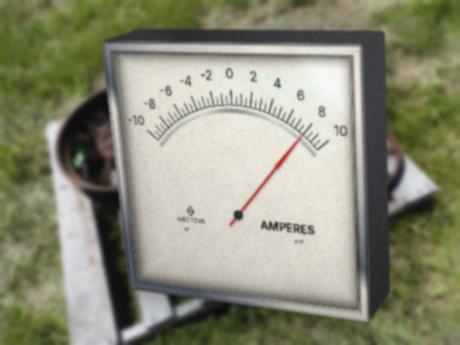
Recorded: 8 A
